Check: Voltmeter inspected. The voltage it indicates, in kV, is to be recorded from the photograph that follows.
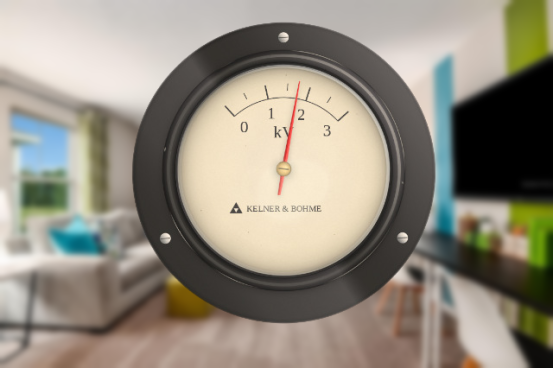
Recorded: 1.75 kV
